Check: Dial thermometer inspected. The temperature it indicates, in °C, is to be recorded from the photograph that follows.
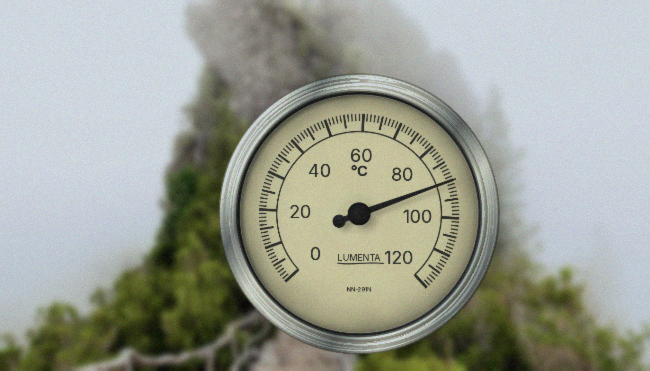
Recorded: 90 °C
